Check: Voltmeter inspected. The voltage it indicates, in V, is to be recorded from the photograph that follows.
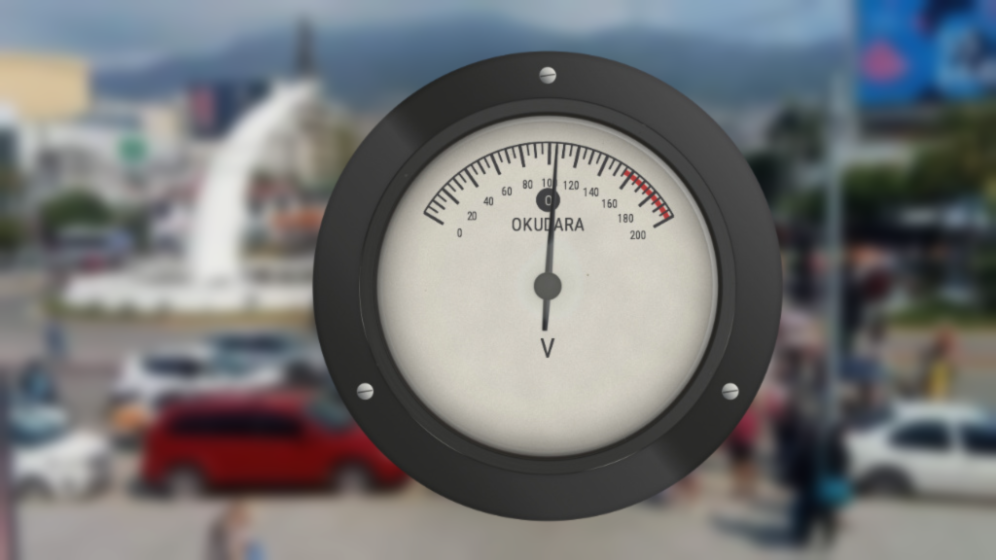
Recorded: 105 V
